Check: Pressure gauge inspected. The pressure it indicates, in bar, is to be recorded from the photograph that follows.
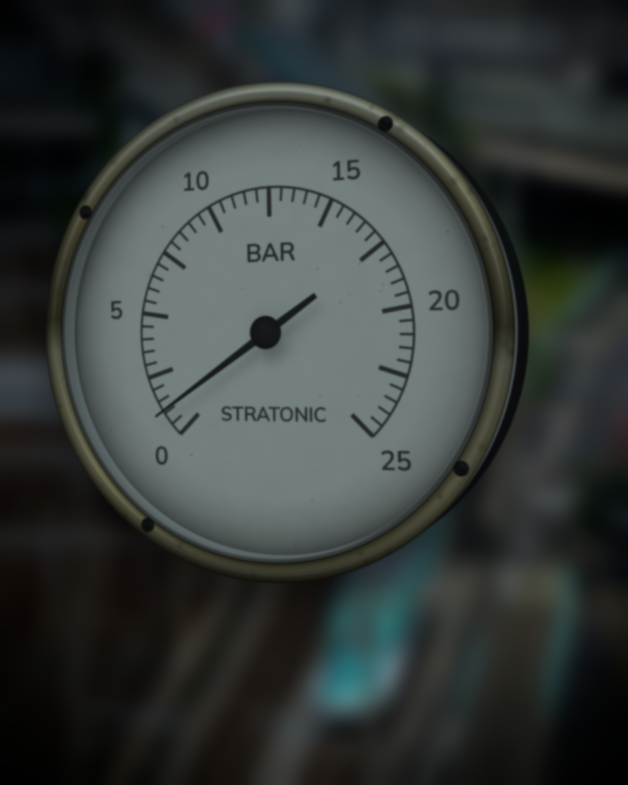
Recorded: 1 bar
